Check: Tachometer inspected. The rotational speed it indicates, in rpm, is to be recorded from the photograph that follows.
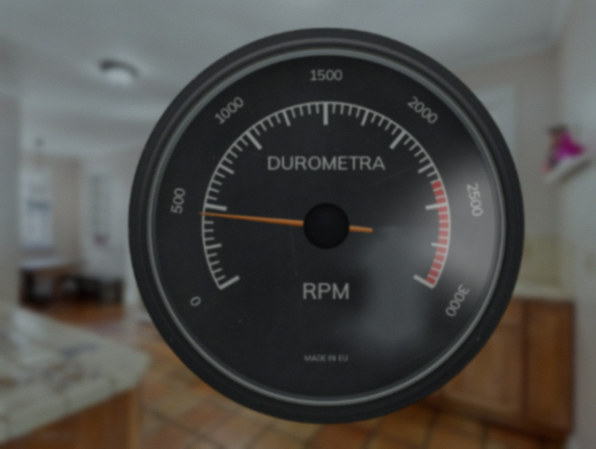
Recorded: 450 rpm
